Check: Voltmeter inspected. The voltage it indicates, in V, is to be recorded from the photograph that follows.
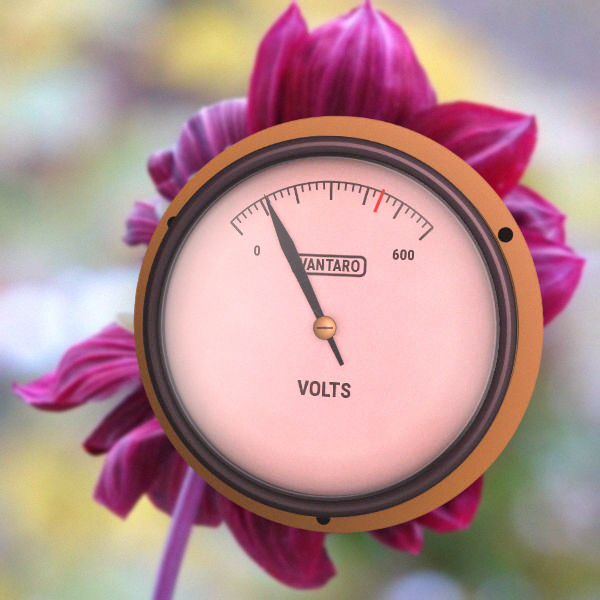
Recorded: 120 V
